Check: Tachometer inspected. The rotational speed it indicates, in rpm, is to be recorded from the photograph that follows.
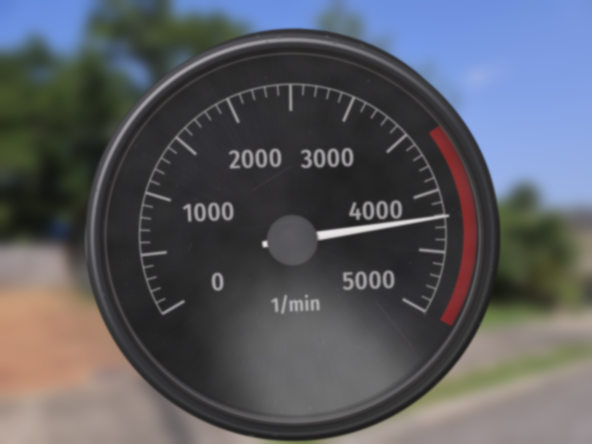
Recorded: 4200 rpm
